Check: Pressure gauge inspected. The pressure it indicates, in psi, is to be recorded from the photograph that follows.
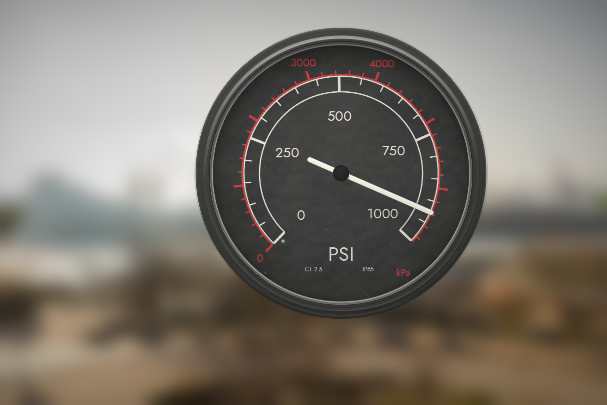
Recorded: 925 psi
